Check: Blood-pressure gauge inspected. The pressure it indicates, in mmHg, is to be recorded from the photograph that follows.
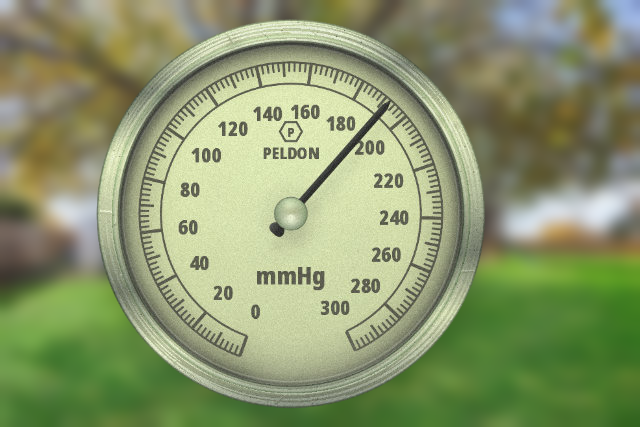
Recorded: 192 mmHg
